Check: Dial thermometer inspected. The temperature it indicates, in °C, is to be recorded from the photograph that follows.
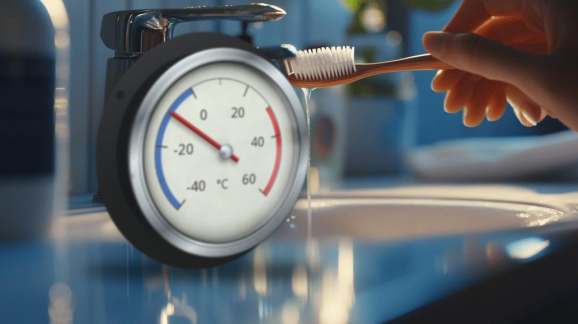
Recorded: -10 °C
